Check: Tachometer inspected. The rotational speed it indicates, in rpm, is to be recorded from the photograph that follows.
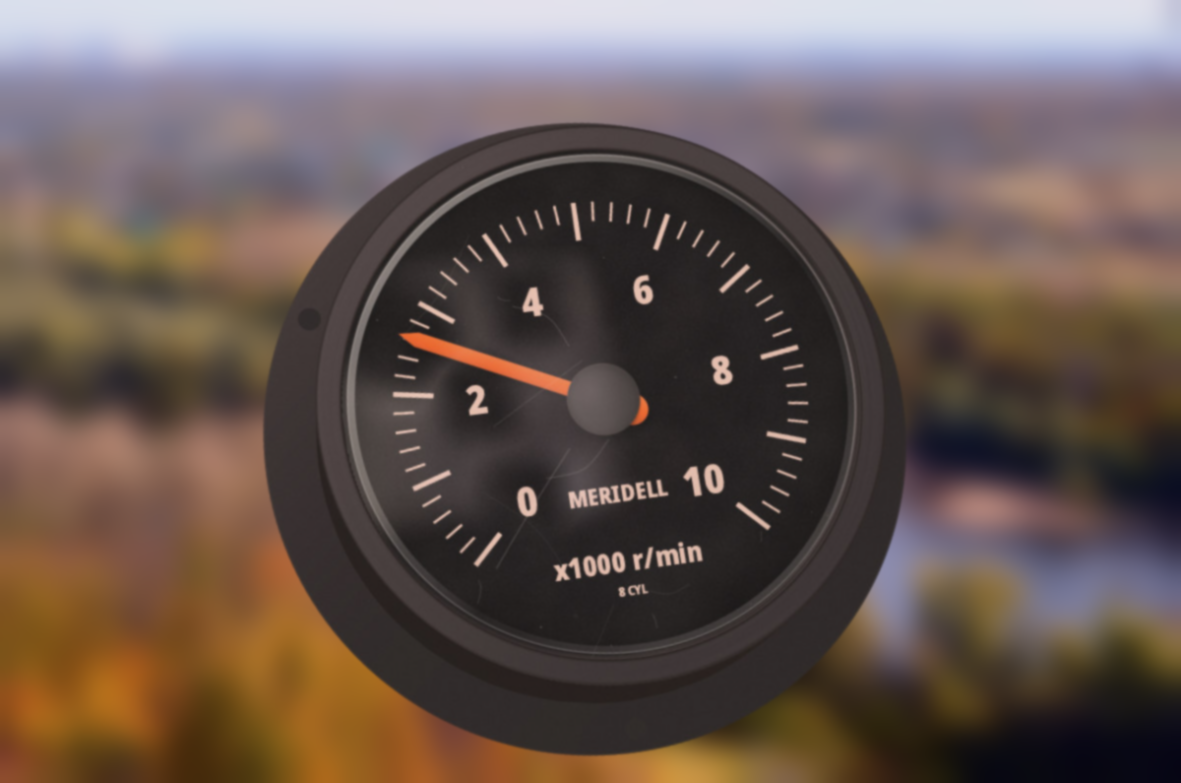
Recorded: 2600 rpm
